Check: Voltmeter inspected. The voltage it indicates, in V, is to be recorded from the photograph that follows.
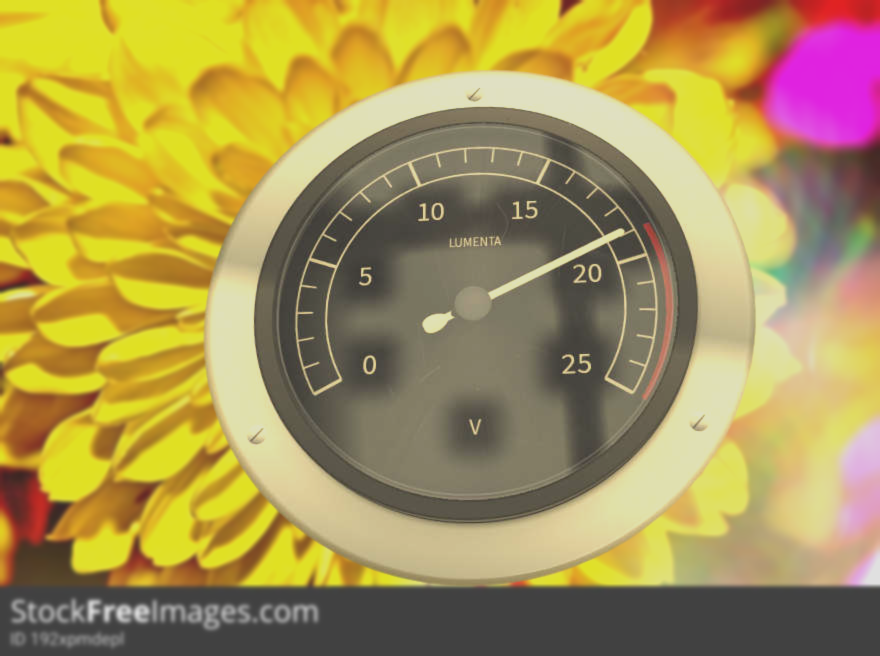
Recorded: 19 V
